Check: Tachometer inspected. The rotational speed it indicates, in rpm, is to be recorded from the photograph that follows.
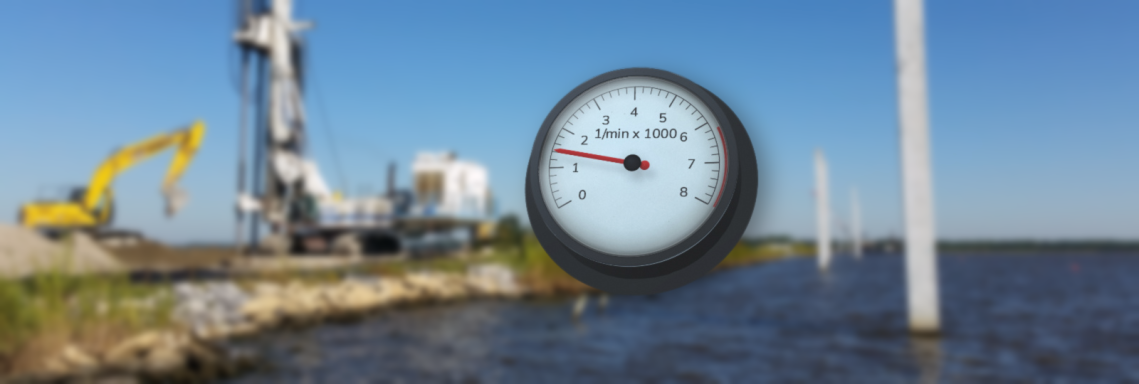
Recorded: 1400 rpm
